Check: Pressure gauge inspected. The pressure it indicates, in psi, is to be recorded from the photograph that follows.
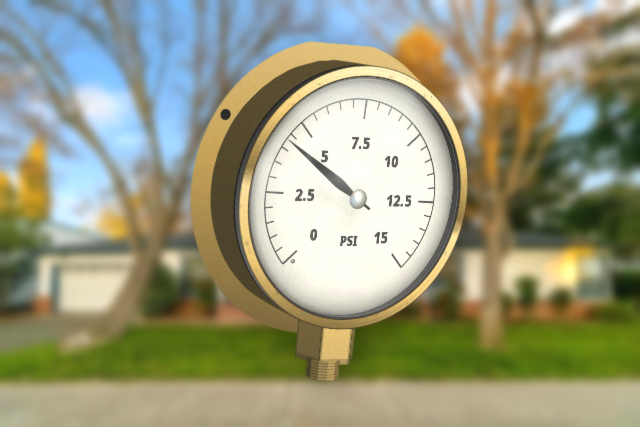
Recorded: 4.25 psi
